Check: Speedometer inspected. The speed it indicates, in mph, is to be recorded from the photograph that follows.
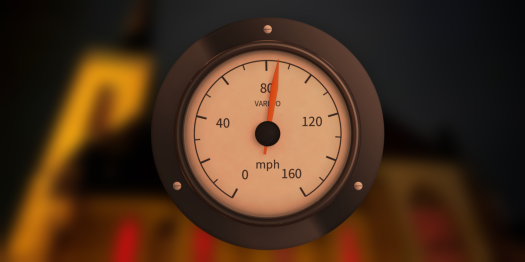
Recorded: 85 mph
